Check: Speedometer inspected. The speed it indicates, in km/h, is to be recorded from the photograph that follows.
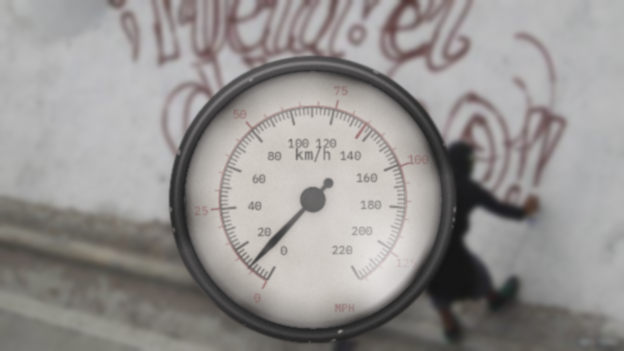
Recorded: 10 km/h
